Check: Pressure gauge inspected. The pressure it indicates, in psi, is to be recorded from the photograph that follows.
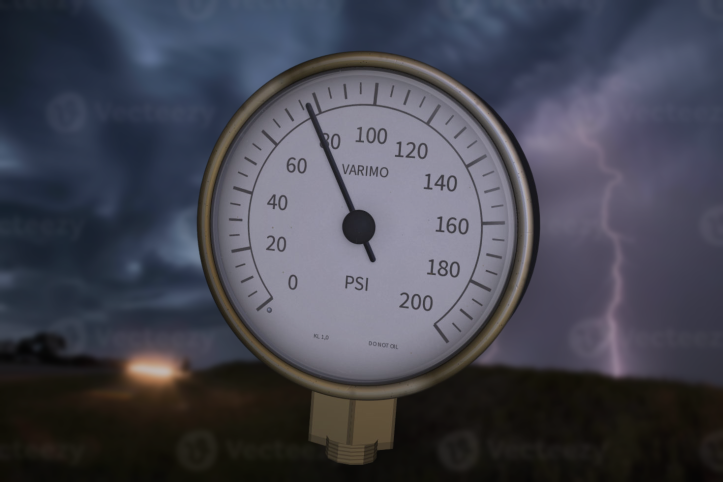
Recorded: 77.5 psi
